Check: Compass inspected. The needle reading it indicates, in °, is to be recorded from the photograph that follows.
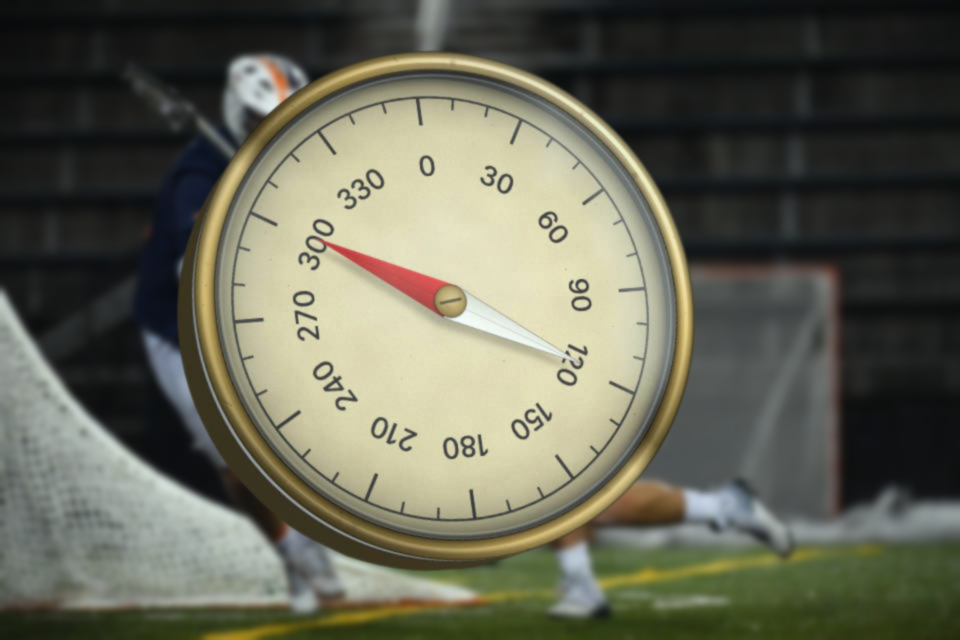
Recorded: 300 °
